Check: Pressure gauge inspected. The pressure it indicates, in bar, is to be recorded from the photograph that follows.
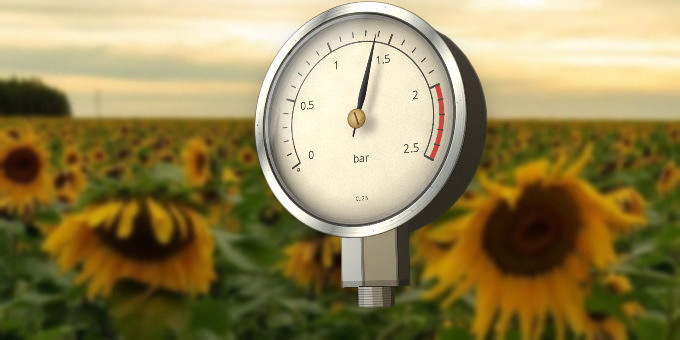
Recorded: 1.4 bar
